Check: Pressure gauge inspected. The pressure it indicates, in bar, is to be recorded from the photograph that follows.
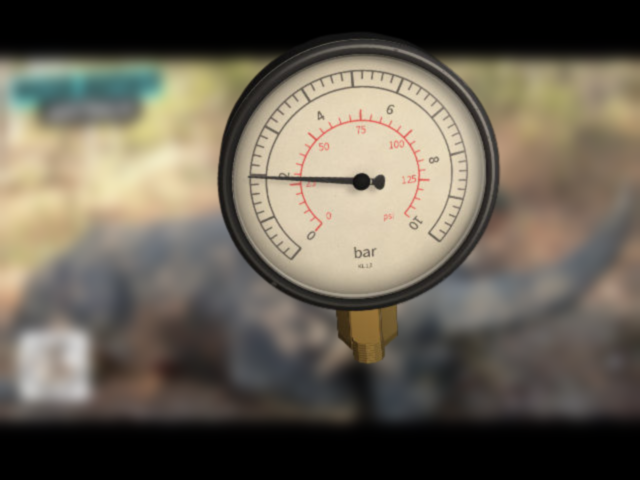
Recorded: 2 bar
